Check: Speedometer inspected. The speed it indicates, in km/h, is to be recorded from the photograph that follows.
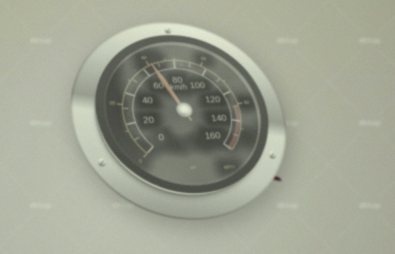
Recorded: 65 km/h
